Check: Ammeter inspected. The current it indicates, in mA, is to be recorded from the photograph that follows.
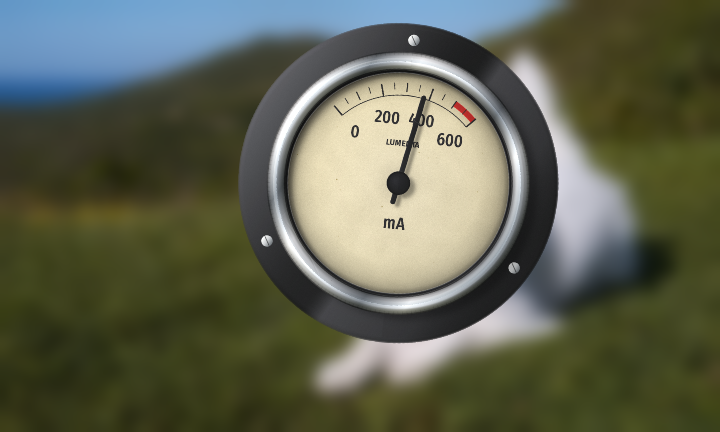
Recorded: 375 mA
